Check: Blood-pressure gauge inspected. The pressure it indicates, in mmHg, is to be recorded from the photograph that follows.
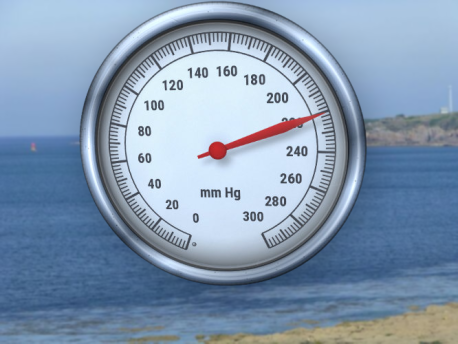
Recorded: 220 mmHg
